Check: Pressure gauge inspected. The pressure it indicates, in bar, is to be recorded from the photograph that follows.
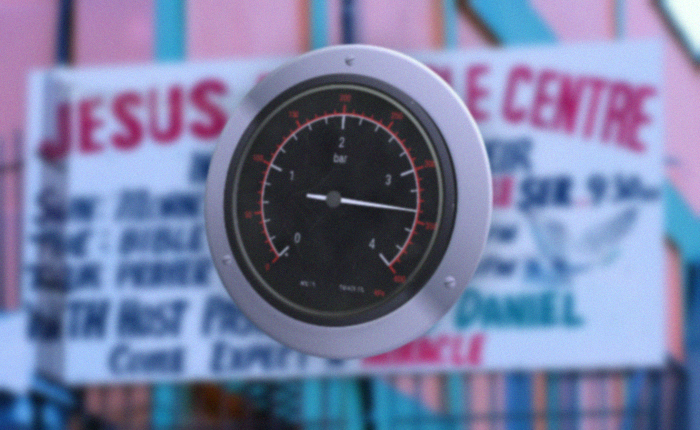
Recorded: 3.4 bar
